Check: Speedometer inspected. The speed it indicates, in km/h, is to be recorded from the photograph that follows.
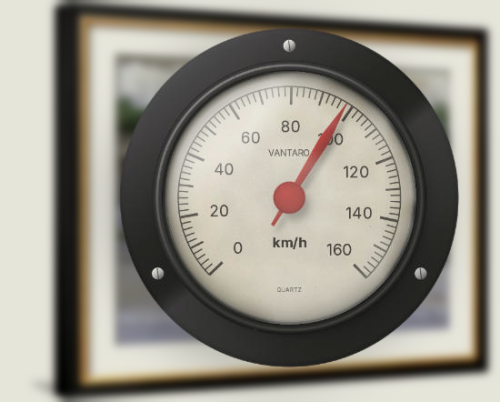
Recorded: 98 km/h
